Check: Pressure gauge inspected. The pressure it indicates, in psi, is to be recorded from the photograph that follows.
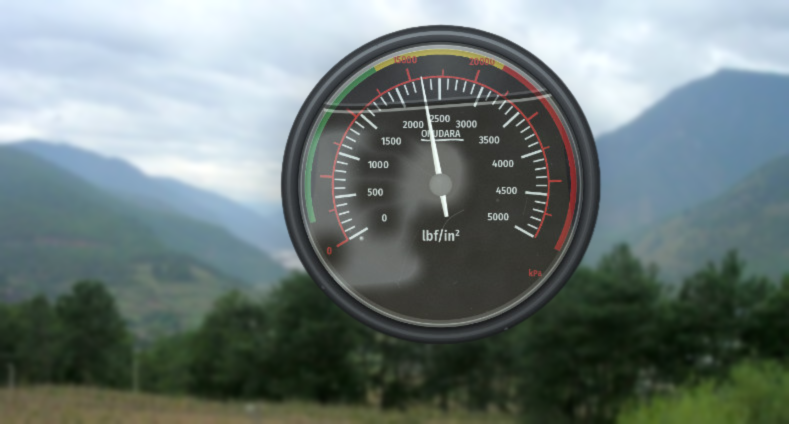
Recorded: 2300 psi
